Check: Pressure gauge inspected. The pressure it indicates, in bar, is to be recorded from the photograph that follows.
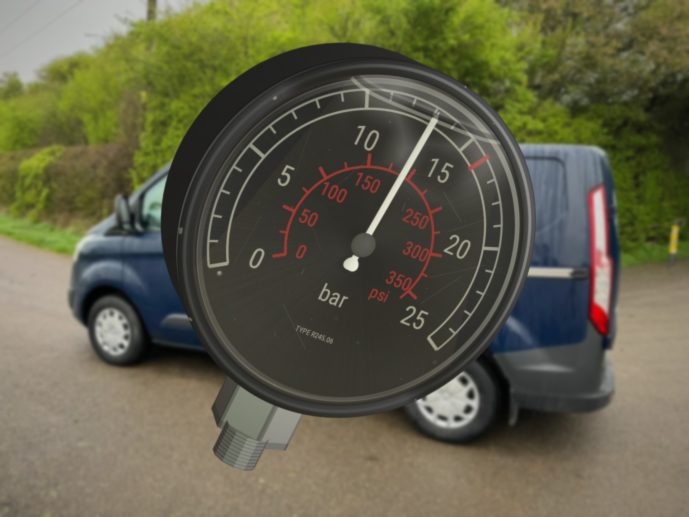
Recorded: 13 bar
